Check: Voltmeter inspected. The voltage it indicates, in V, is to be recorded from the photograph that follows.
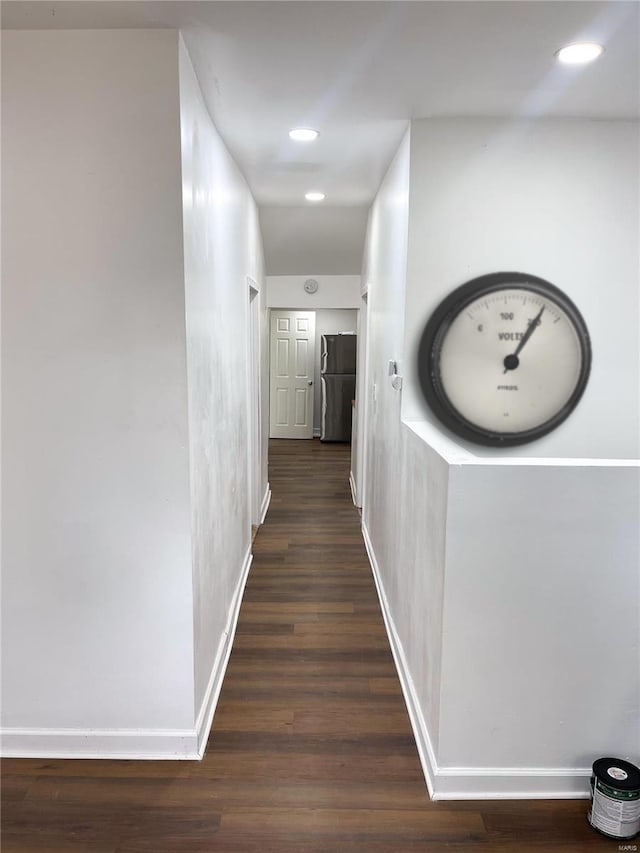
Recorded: 200 V
